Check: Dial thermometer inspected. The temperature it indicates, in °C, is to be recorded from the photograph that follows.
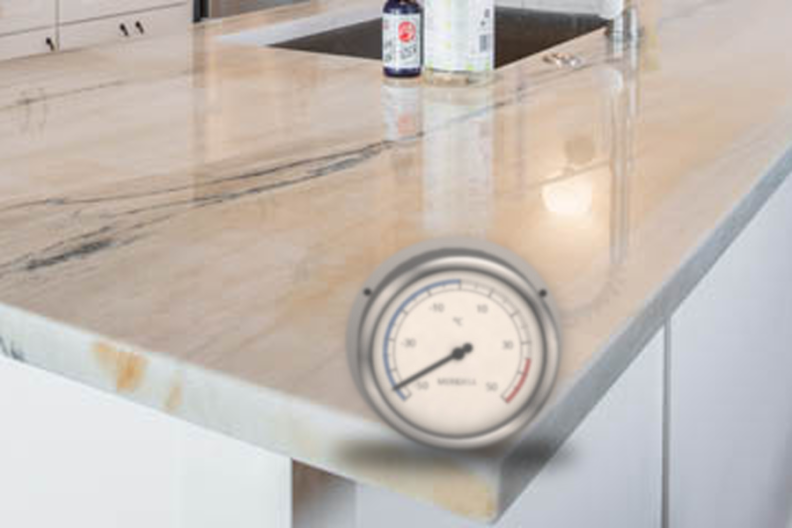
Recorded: -45 °C
